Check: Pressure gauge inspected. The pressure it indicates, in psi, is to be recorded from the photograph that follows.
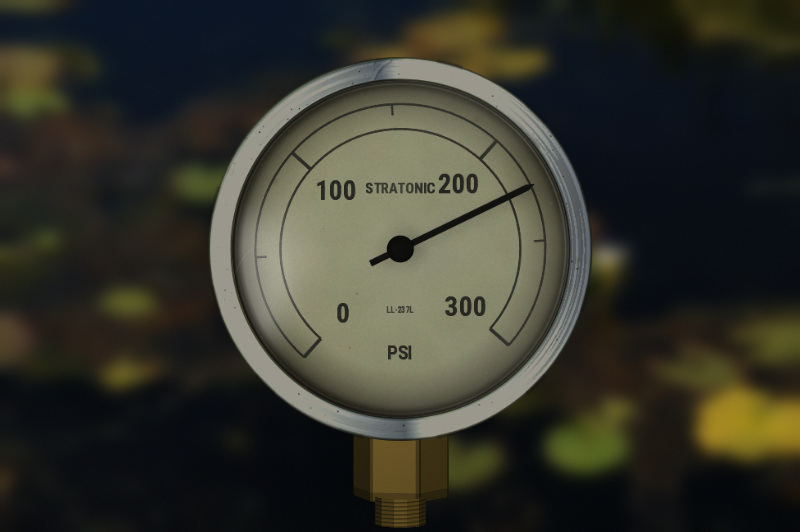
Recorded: 225 psi
